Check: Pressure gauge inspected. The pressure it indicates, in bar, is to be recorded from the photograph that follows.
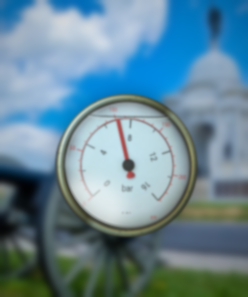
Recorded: 7 bar
